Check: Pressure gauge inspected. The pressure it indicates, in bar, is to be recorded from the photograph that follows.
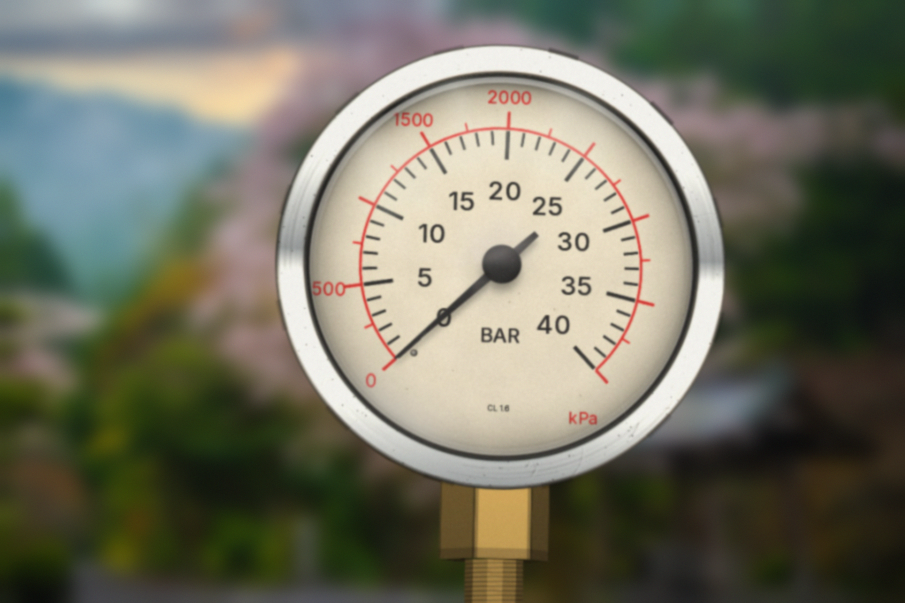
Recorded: 0 bar
